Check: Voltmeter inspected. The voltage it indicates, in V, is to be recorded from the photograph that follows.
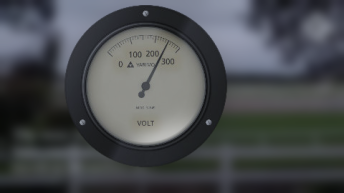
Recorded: 250 V
